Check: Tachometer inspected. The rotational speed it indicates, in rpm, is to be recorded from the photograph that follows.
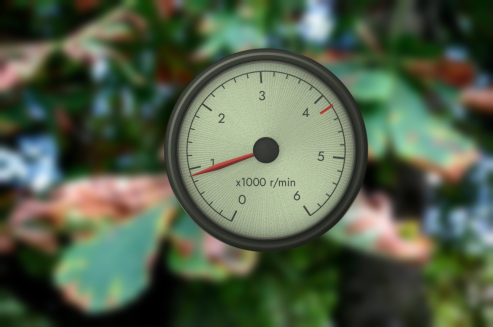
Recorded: 900 rpm
